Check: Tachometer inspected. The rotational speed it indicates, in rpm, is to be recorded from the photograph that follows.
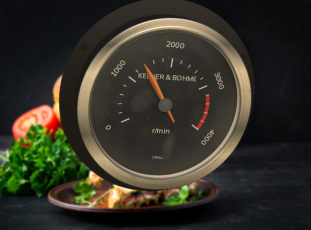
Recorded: 1400 rpm
